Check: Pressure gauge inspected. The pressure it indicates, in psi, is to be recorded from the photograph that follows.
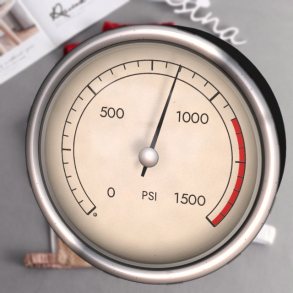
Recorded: 850 psi
